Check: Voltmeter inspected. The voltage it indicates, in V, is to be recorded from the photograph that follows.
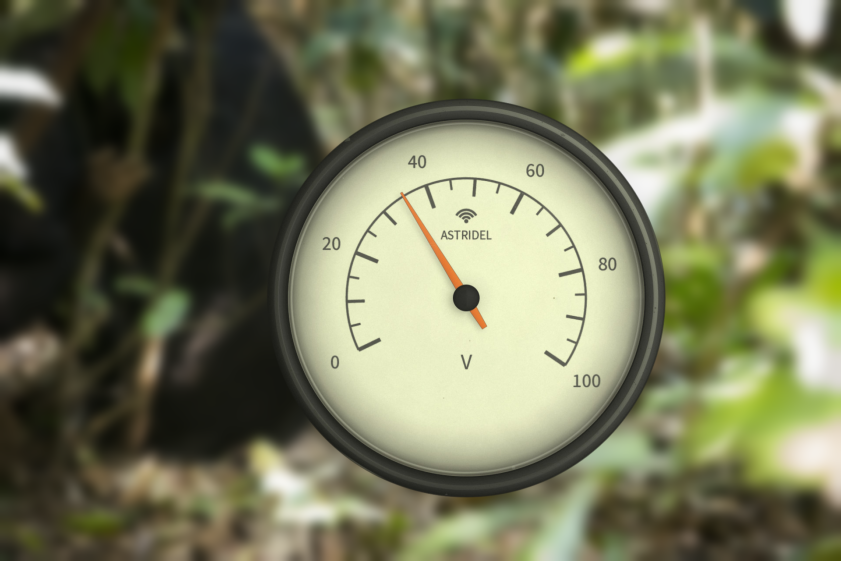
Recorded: 35 V
